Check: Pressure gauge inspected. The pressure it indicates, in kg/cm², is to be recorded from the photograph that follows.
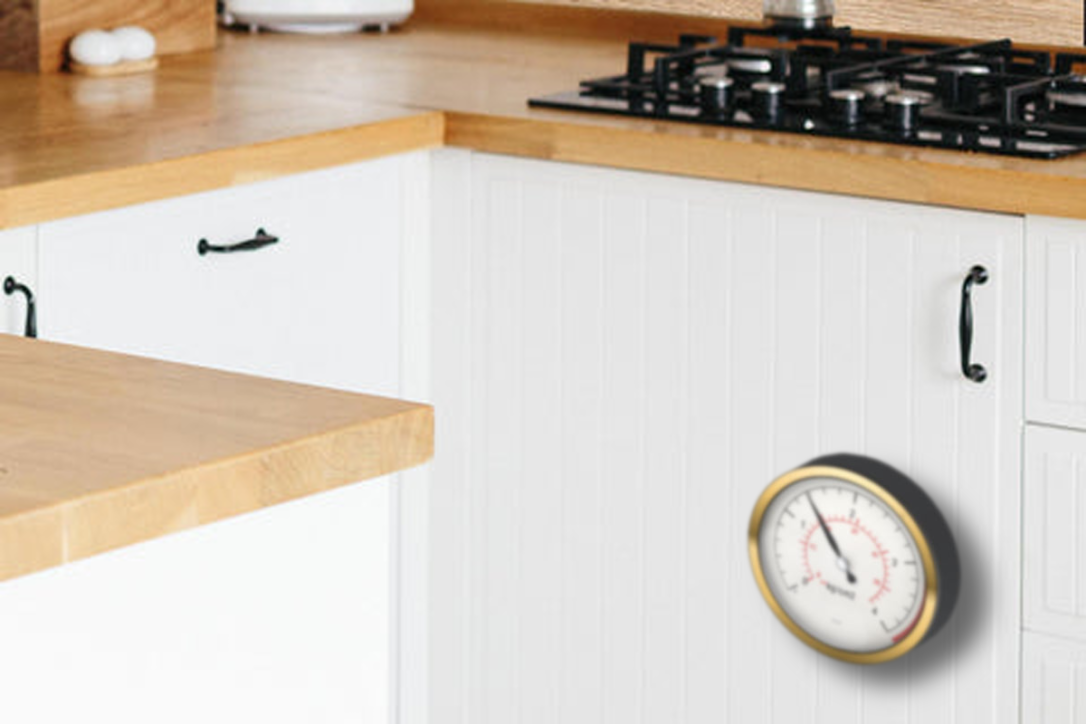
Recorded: 1.4 kg/cm²
